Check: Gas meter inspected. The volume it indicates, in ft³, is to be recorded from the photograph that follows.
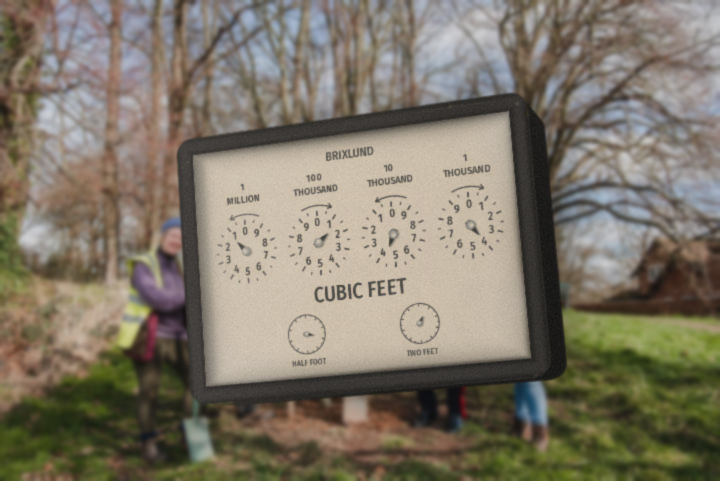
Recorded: 114400 ft³
